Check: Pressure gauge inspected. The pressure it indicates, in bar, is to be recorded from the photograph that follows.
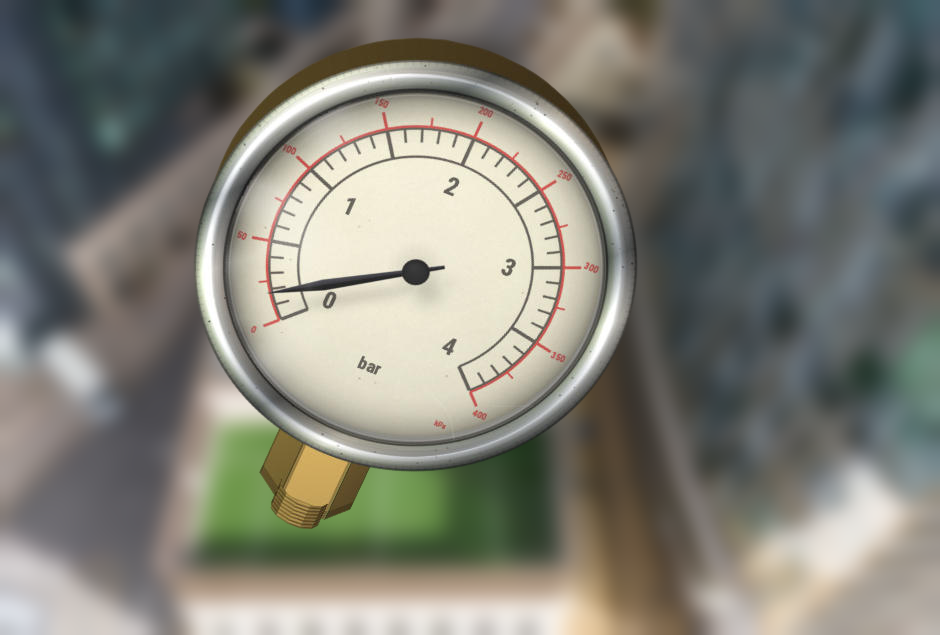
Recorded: 0.2 bar
